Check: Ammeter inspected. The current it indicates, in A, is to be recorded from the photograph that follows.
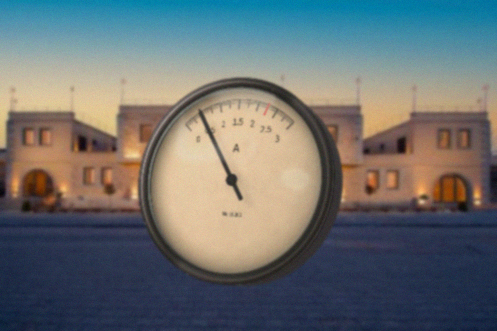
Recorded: 0.5 A
